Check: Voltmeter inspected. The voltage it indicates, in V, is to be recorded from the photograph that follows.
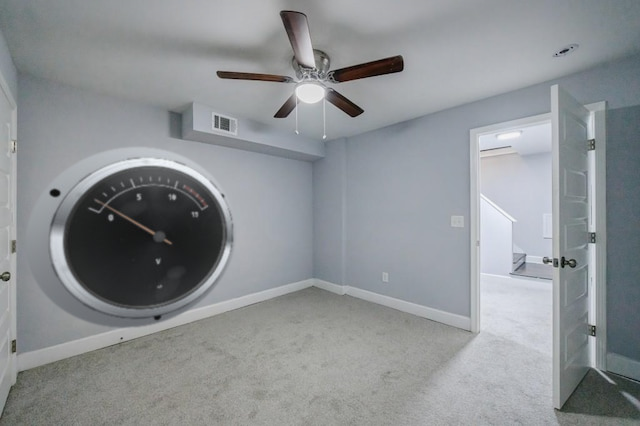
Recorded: 1 V
